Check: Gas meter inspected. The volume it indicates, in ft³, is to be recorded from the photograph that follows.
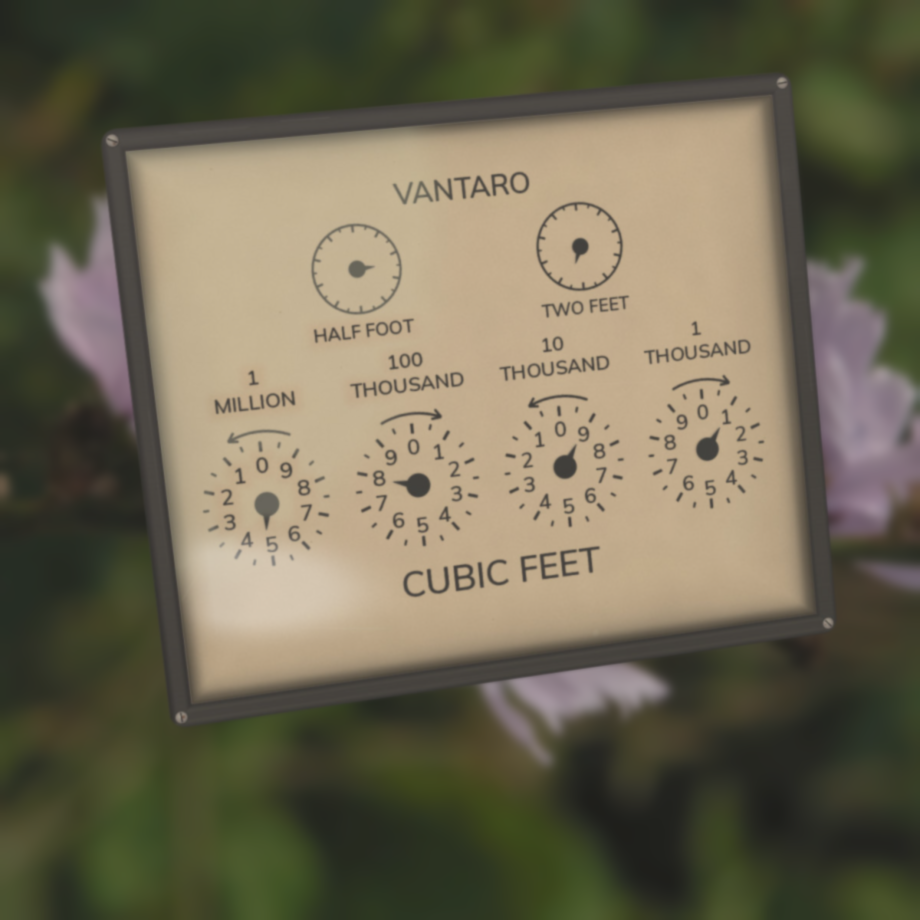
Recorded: 479100 ft³
